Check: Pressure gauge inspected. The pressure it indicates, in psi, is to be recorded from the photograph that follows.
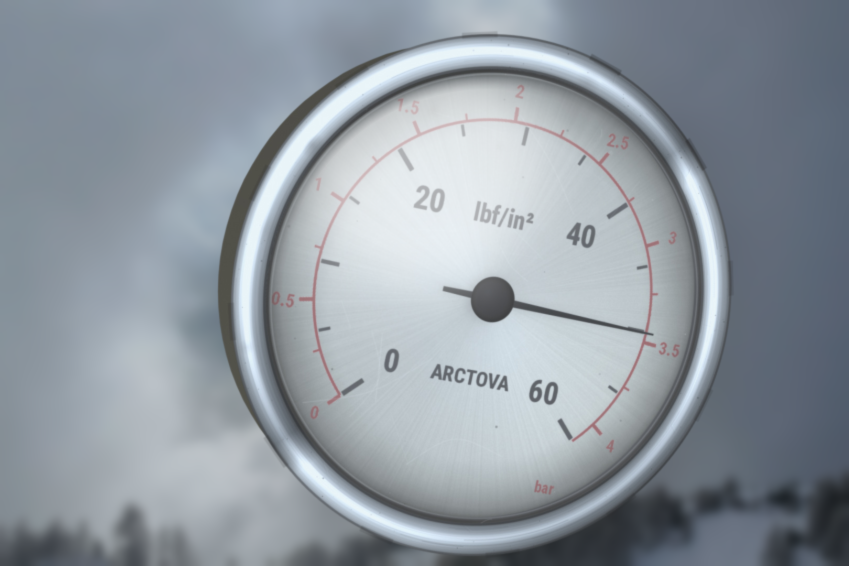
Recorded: 50 psi
